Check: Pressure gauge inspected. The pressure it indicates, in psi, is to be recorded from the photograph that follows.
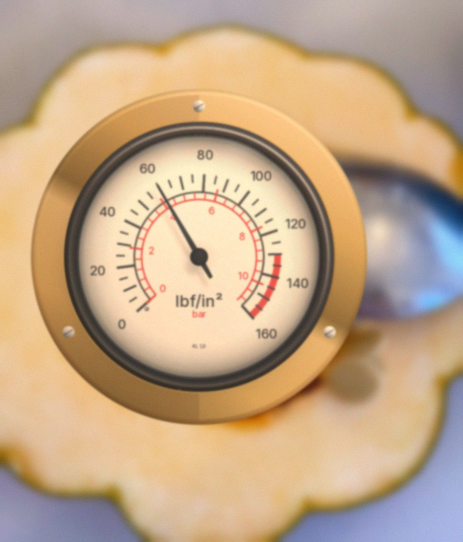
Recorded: 60 psi
